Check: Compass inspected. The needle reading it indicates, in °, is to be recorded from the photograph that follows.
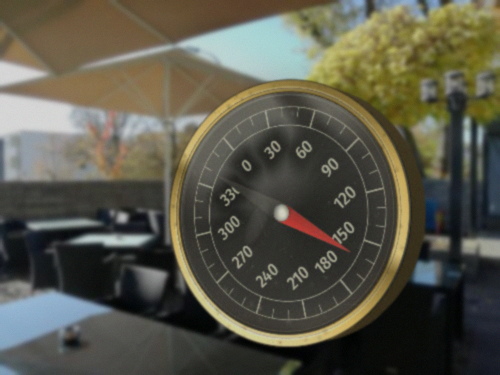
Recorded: 160 °
